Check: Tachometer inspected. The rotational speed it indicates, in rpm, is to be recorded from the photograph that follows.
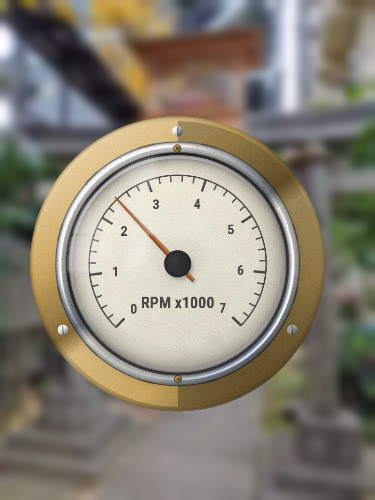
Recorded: 2400 rpm
